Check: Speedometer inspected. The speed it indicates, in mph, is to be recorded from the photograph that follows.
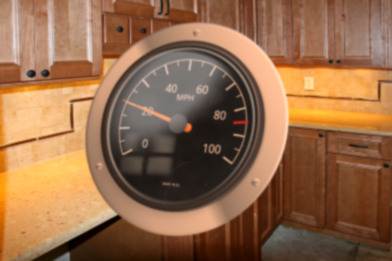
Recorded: 20 mph
